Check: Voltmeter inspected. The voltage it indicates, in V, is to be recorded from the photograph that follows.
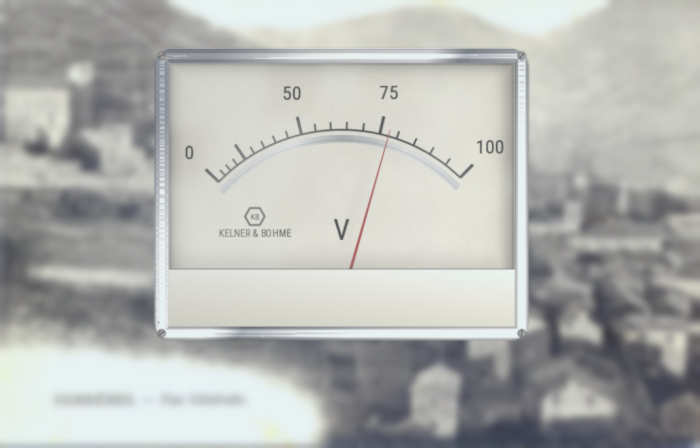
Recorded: 77.5 V
